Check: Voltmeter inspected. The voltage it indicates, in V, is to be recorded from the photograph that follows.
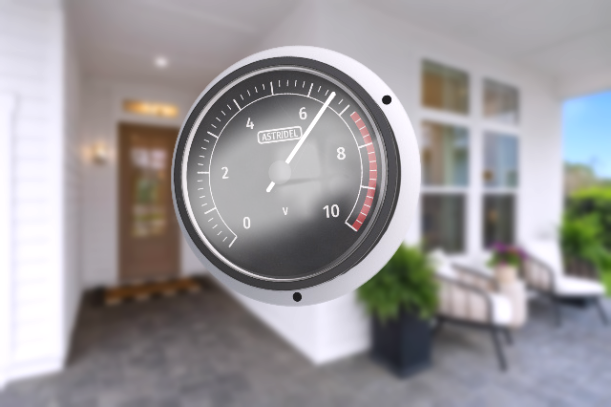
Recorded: 6.6 V
